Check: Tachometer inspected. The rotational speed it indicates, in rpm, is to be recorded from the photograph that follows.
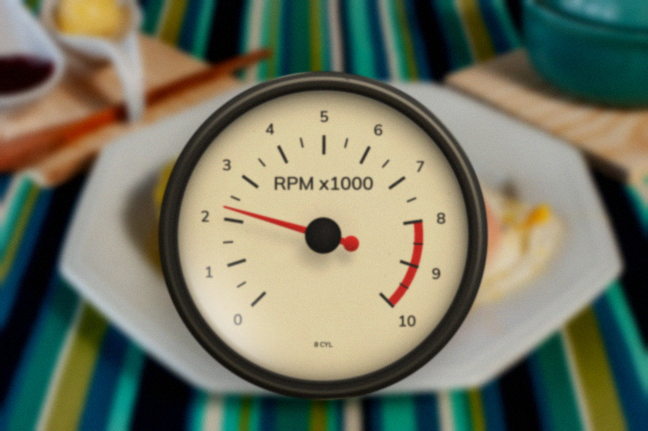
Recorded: 2250 rpm
